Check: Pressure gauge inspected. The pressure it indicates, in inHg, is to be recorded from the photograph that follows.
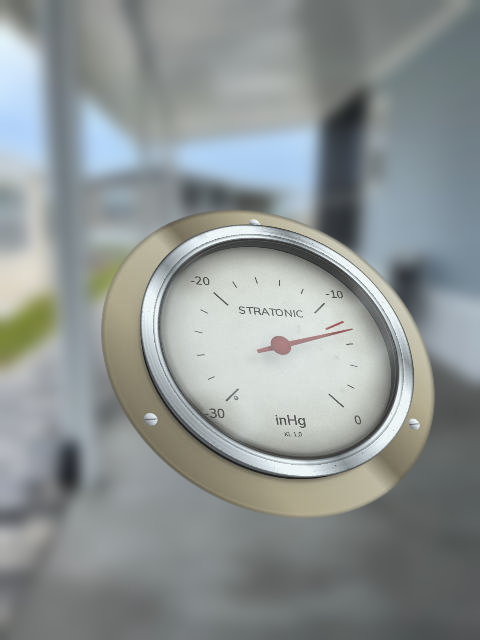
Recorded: -7 inHg
